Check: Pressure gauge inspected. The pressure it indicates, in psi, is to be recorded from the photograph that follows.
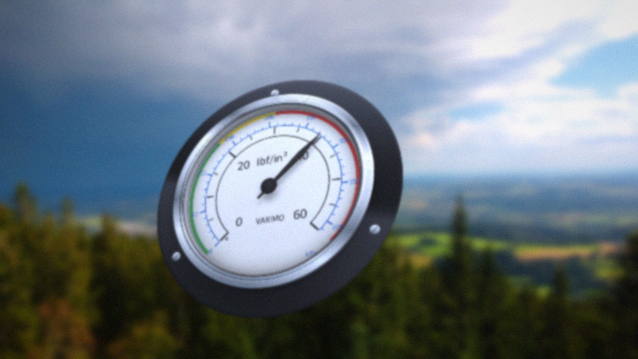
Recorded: 40 psi
